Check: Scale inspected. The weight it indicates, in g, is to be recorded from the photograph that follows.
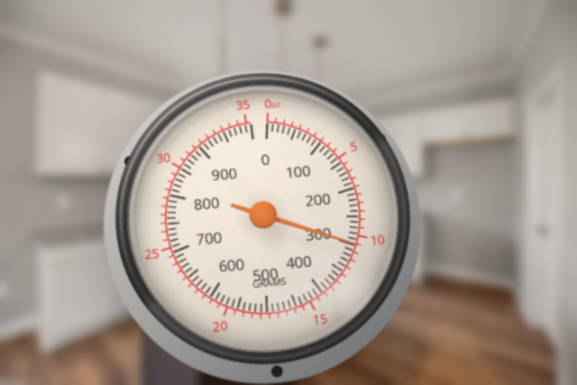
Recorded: 300 g
